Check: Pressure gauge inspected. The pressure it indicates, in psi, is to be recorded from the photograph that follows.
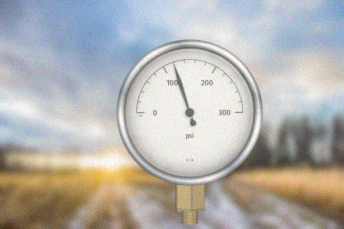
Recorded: 120 psi
